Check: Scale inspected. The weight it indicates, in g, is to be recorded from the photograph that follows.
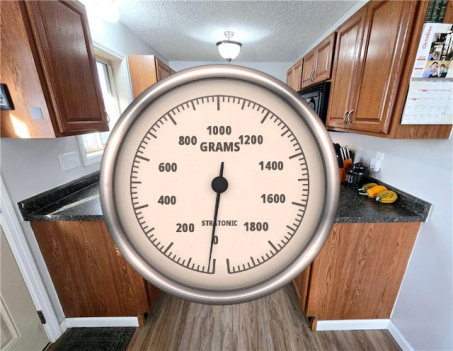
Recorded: 20 g
